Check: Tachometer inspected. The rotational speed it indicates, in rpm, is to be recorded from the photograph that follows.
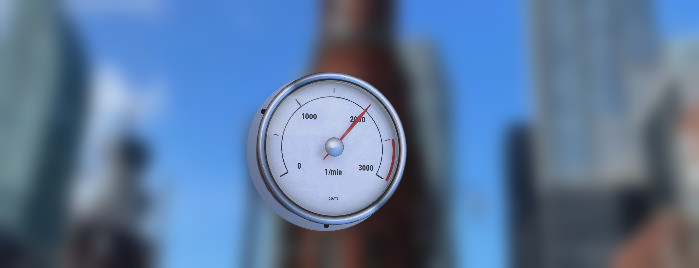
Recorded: 2000 rpm
